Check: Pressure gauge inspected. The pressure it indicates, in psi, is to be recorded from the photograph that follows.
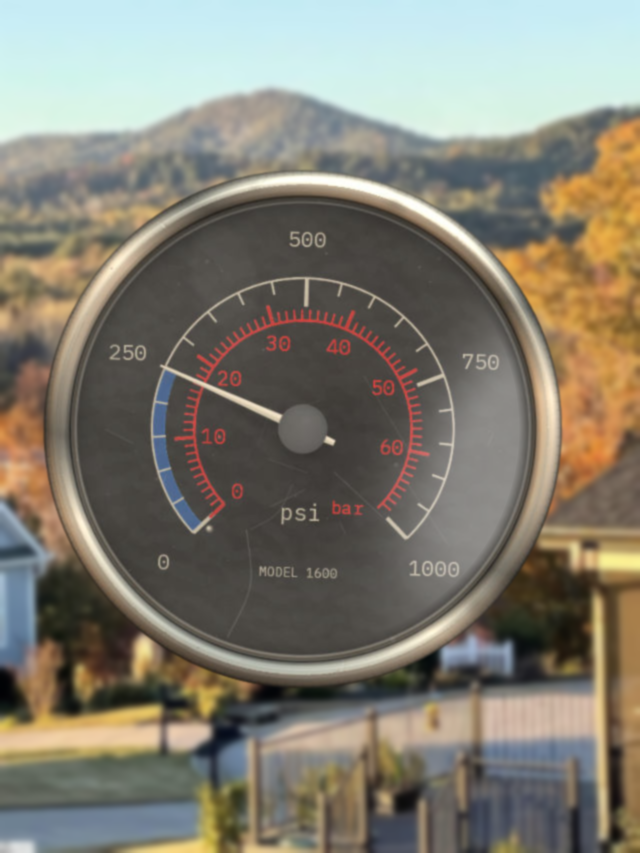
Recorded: 250 psi
